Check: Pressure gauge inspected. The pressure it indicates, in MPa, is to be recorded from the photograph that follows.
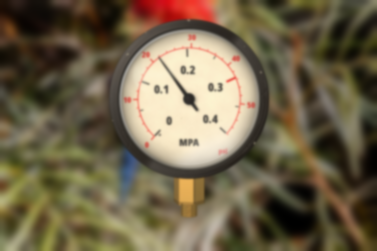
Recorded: 0.15 MPa
